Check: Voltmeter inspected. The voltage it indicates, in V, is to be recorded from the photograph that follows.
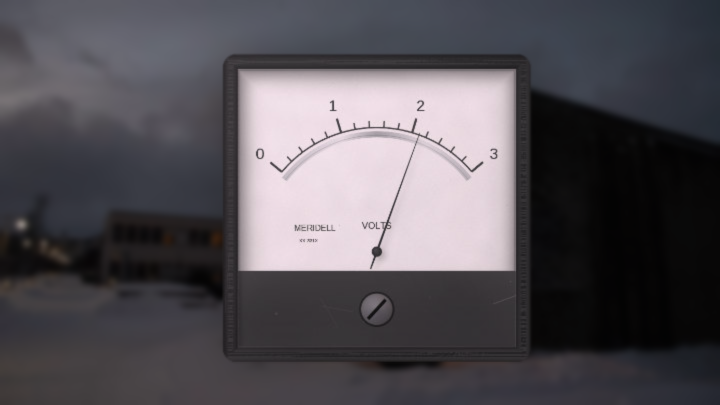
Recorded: 2.1 V
